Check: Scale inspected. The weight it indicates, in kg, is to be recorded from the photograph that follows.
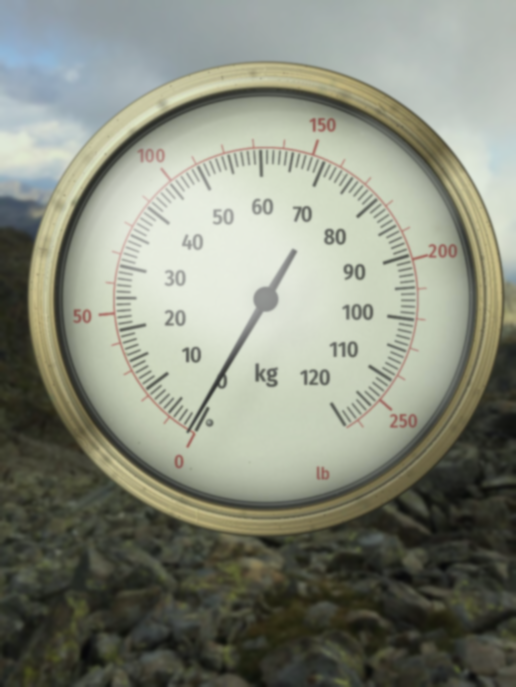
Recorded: 1 kg
